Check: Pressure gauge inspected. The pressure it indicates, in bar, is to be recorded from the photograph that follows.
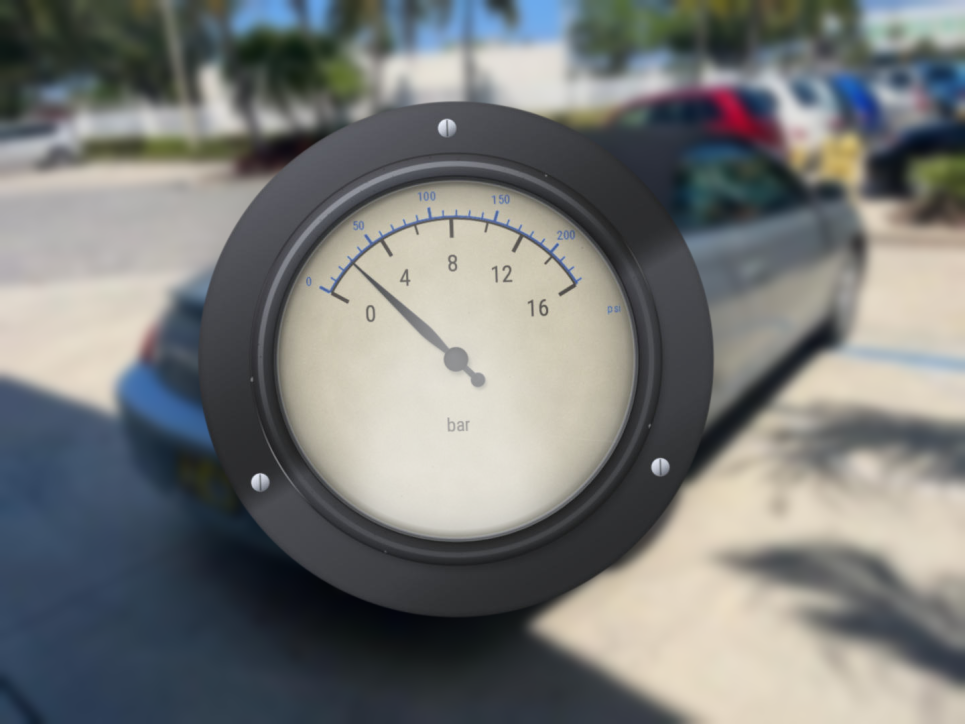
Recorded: 2 bar
